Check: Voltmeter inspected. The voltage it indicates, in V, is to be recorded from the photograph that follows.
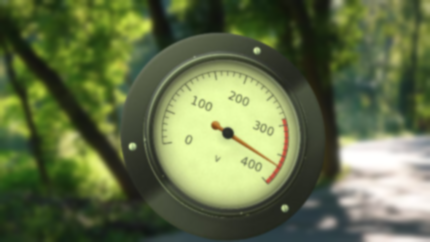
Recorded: 370 V
